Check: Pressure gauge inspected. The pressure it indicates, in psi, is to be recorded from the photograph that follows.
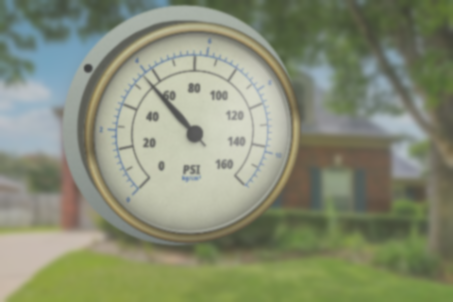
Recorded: 55 psi
